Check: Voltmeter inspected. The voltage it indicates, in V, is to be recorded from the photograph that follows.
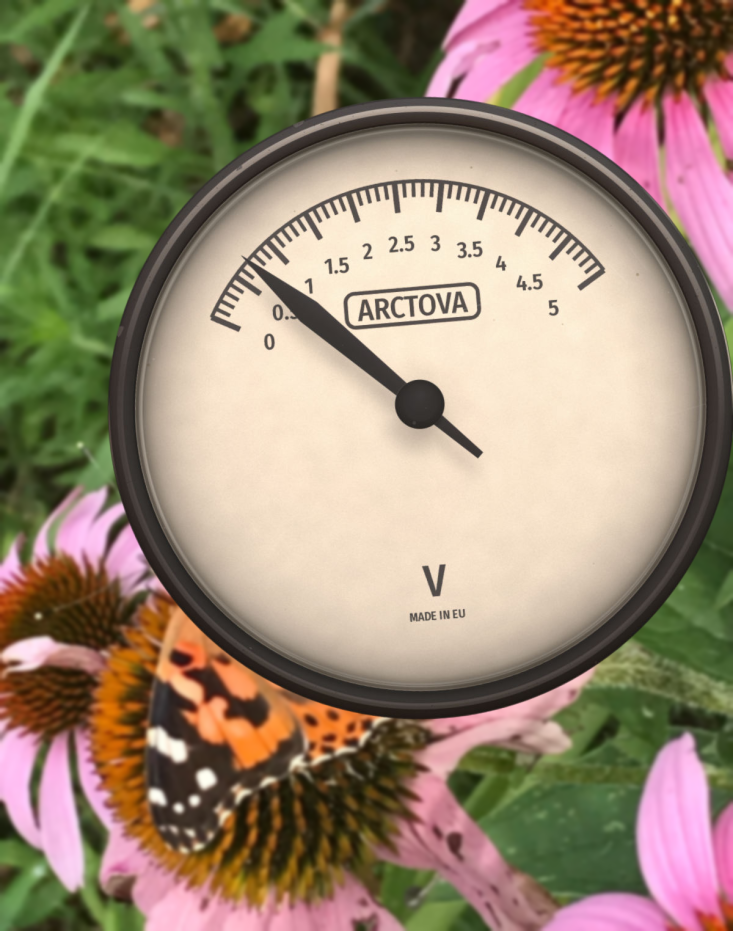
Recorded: 0.7 V
